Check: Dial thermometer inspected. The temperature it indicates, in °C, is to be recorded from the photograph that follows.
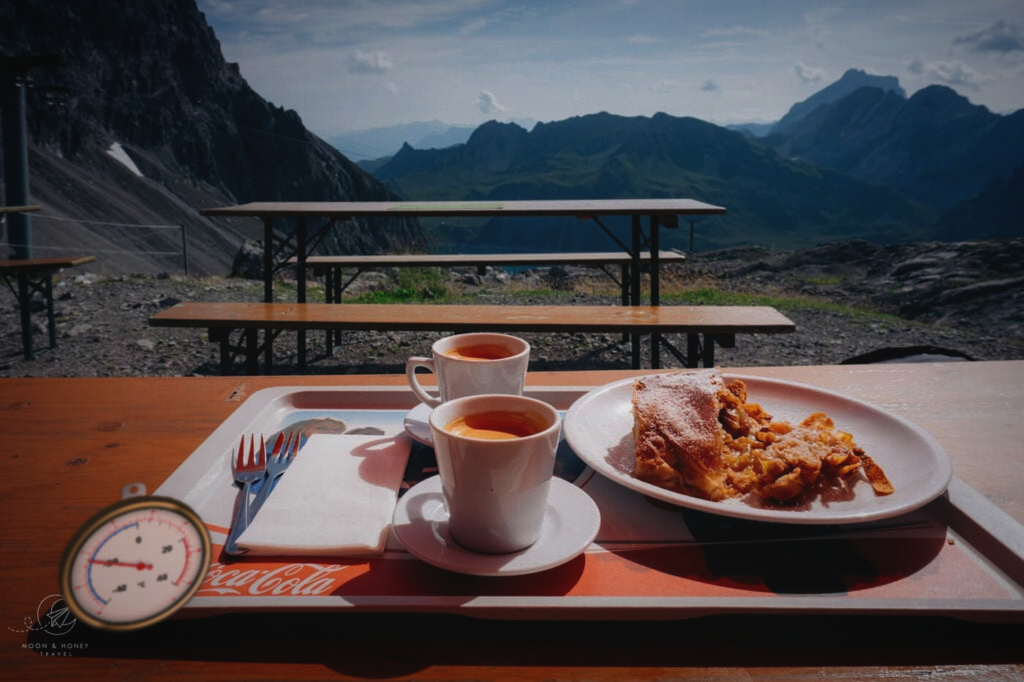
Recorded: -20 °C
